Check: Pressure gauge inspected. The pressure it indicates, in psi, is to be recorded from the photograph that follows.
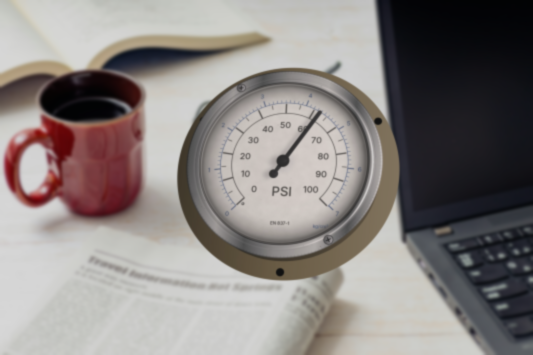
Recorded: 62.5 psi
